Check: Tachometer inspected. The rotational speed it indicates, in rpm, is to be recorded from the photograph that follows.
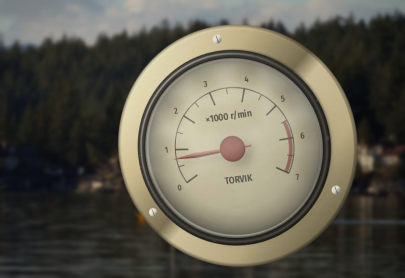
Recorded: 750 rpm
